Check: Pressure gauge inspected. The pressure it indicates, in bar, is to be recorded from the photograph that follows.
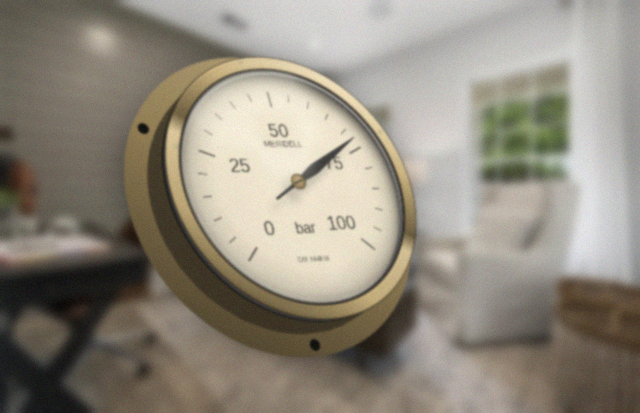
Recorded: 72.5 bar
